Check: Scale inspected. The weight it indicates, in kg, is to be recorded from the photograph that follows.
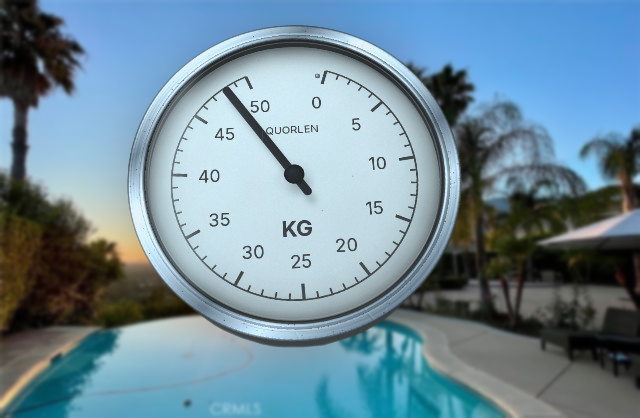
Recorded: 48 kg
